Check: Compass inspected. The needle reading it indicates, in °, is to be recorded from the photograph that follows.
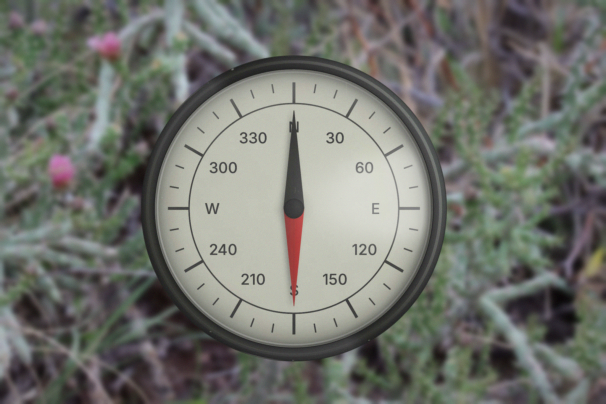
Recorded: 180 °
